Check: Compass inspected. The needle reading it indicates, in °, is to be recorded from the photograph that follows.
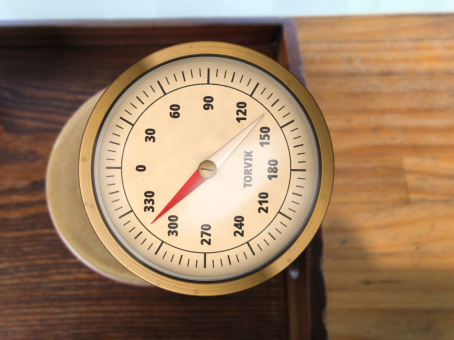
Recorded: 315 °
